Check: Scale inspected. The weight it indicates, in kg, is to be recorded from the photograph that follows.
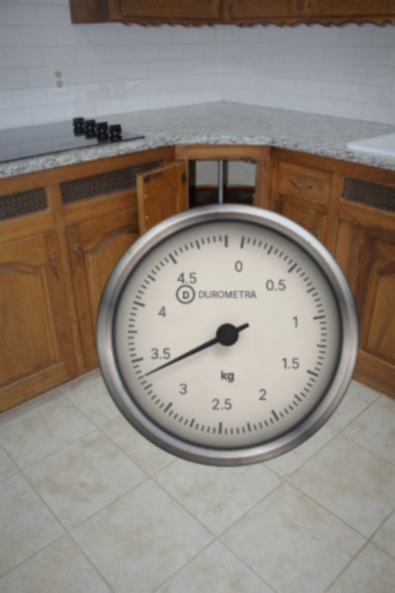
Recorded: 3.35 kg
